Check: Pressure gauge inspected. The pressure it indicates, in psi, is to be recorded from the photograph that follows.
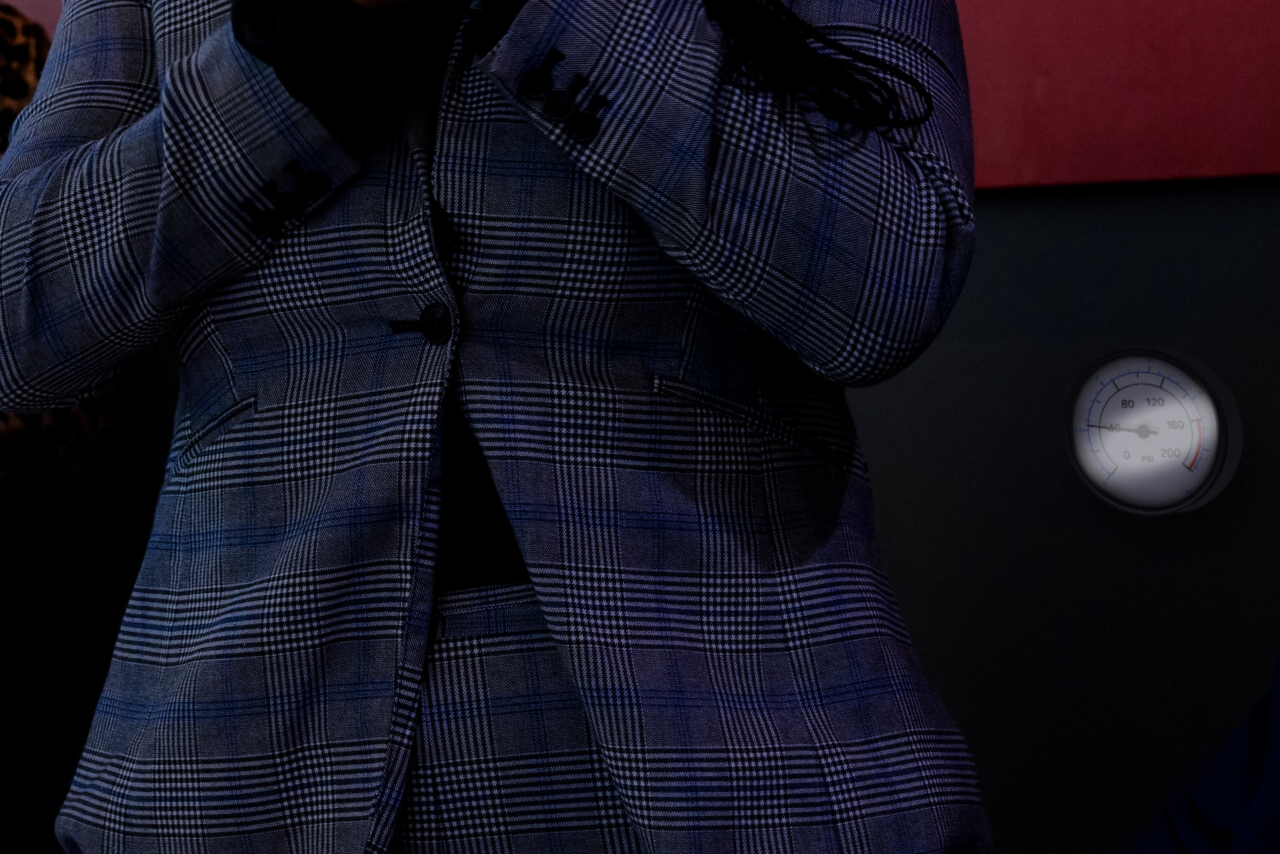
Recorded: 40 psi
